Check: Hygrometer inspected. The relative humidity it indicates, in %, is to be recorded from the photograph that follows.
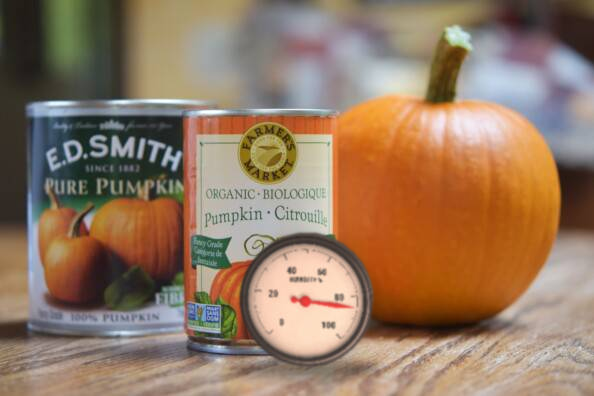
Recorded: 85 %
